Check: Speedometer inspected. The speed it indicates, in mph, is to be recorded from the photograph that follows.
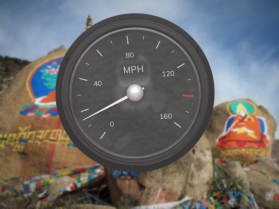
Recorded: 15 mph
